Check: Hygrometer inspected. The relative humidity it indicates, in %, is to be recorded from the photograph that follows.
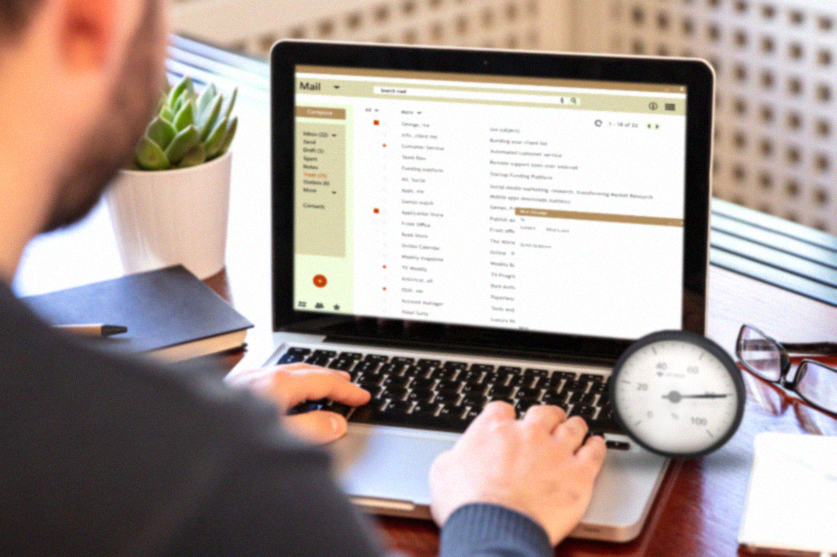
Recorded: 80 %
